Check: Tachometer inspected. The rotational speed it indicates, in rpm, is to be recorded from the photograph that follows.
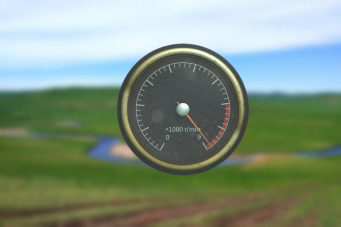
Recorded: 8800 rpm
